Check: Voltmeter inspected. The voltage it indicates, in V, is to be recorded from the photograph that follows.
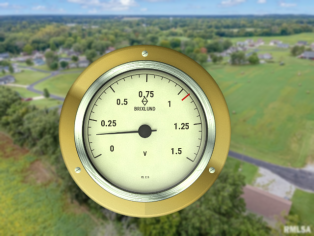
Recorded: 0.15 V
